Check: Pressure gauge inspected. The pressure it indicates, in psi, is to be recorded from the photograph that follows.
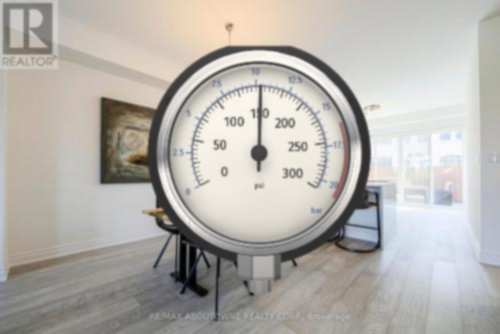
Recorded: 150 psi
